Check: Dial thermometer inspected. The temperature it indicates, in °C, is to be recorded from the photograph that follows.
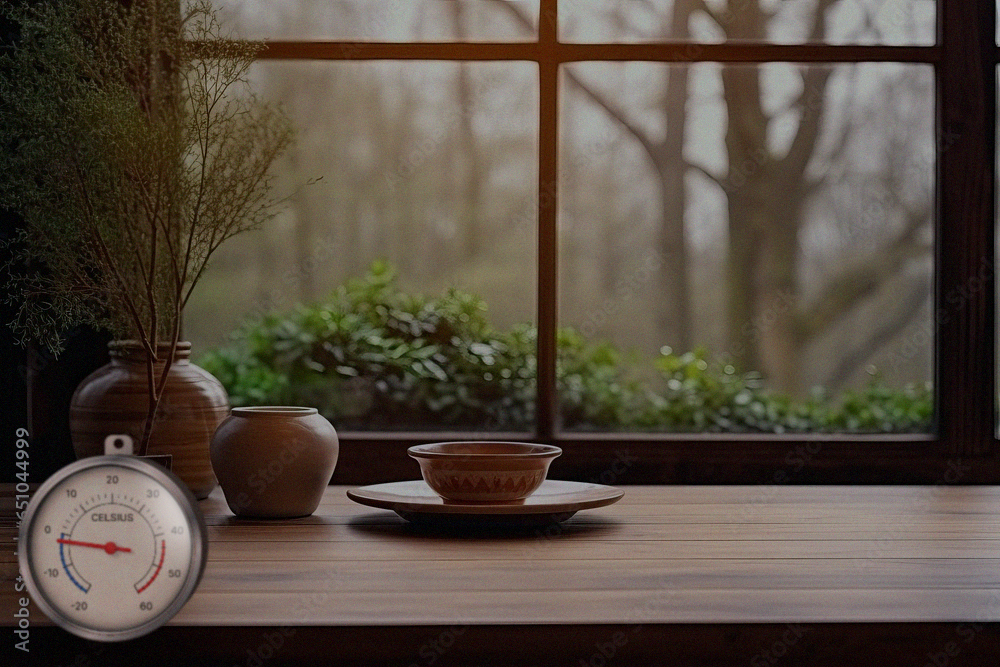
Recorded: -2 °C
